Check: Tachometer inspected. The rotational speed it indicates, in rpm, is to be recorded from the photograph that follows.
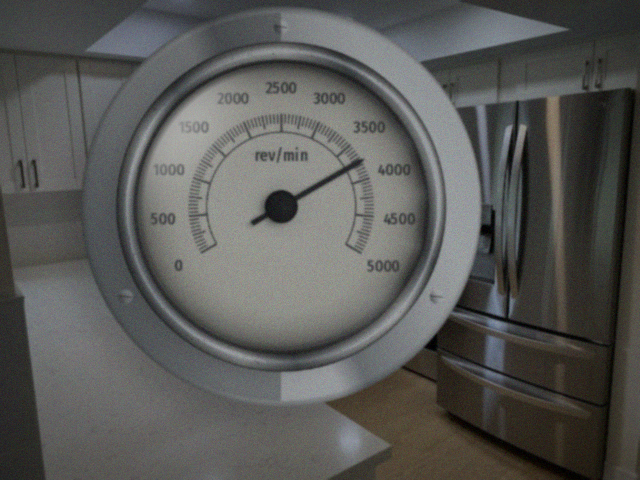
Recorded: 3750 rpm
